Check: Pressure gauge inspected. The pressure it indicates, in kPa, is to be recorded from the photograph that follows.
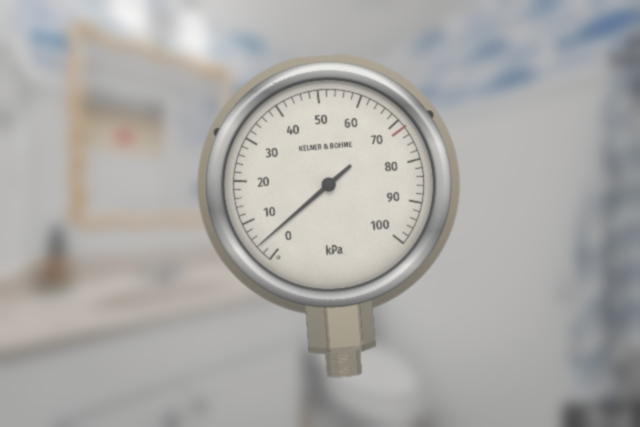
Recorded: 4 kPa
